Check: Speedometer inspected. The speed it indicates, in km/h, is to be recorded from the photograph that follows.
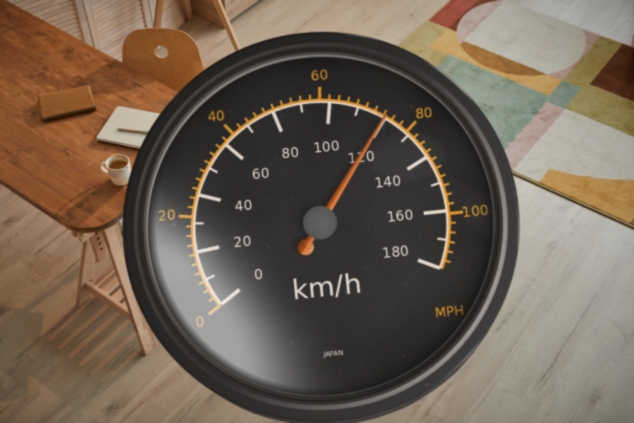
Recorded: 120 km/h
